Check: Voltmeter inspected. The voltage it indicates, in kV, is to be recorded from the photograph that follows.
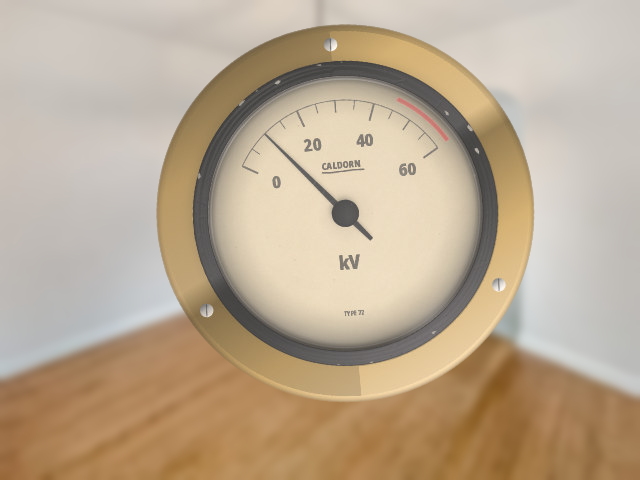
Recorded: 10 kV
